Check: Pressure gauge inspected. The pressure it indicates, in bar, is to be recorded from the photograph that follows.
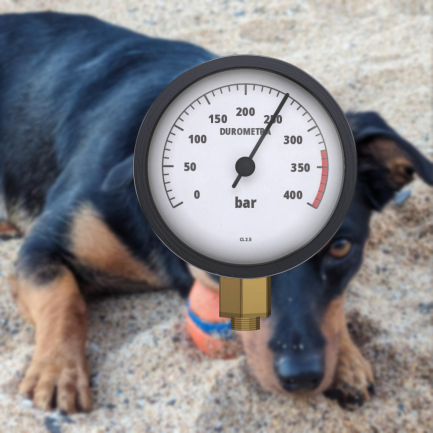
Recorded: 250 bar
